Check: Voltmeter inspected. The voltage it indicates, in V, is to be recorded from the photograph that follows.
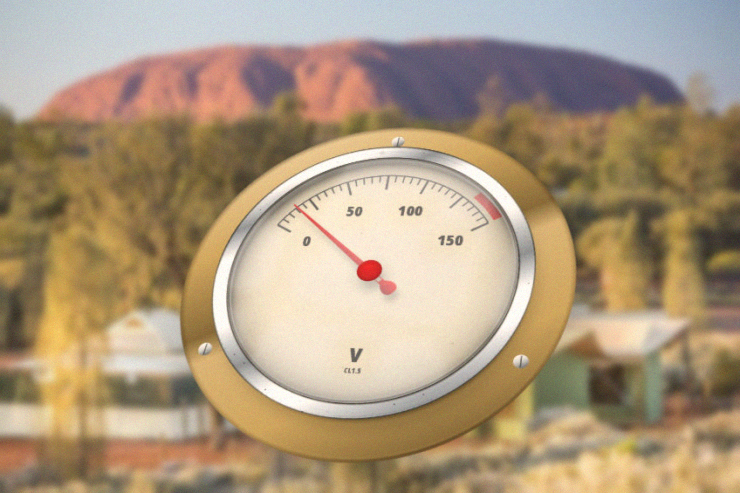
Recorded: 15 V
